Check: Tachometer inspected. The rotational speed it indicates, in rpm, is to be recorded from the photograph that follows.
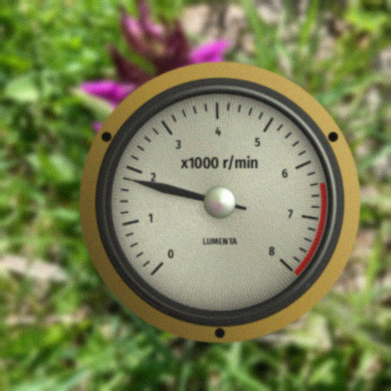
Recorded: 1800 rpm
